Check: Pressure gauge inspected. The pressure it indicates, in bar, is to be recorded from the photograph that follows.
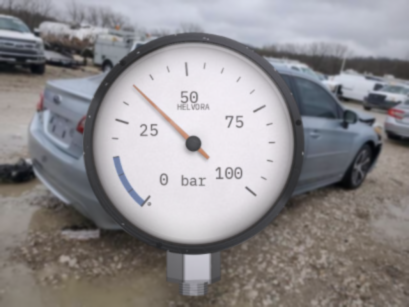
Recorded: 35 bar
